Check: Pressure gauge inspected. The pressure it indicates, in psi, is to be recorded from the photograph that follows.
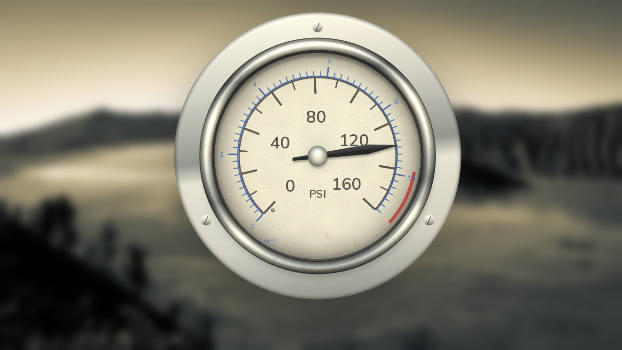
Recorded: 130 psi
